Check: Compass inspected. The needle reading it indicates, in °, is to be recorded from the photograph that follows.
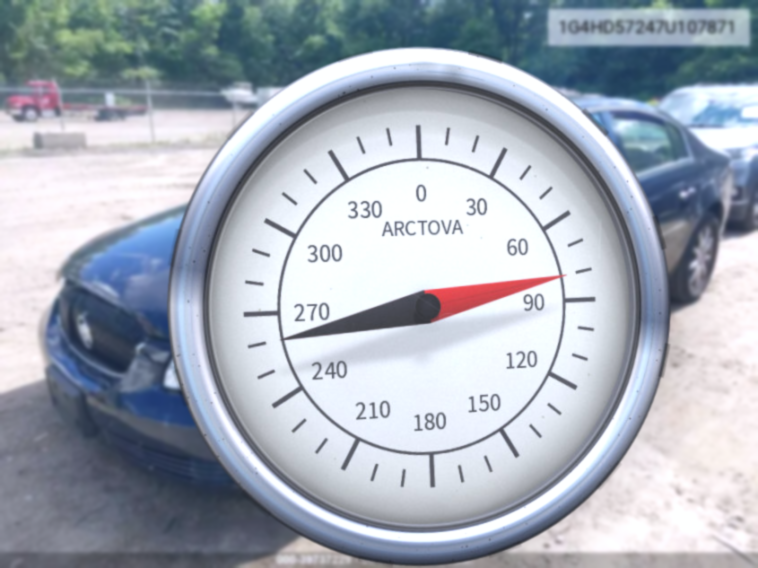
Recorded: 80 °
